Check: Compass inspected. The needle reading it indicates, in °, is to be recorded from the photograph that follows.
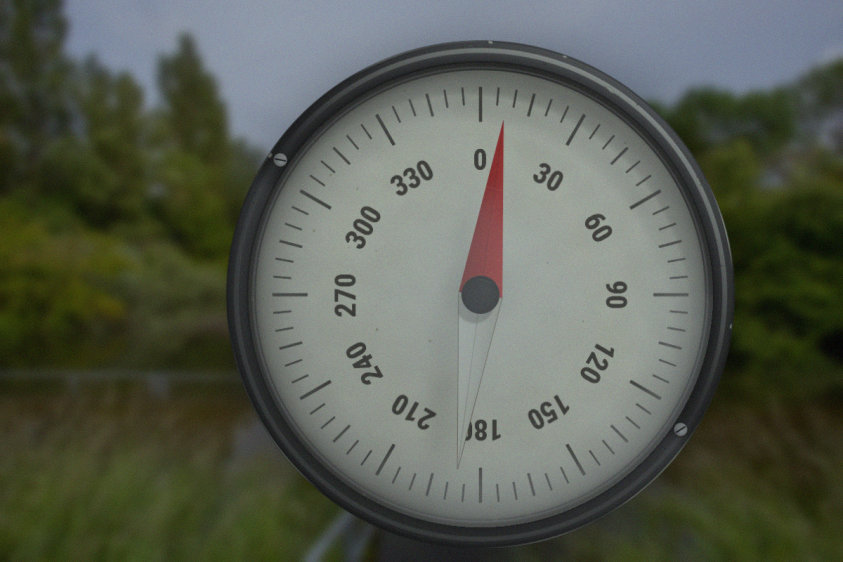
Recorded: 7.5 °
